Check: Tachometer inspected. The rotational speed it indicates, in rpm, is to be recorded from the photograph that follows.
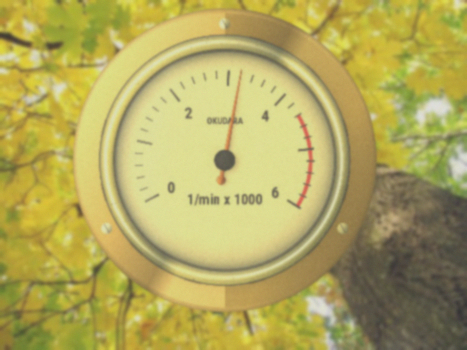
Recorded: 3200 rpm
